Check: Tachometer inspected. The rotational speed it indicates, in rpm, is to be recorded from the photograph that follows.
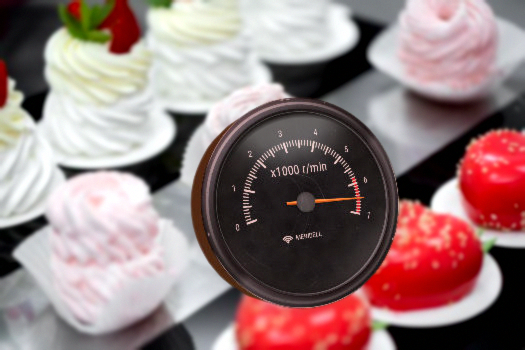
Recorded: 6500 rpm
